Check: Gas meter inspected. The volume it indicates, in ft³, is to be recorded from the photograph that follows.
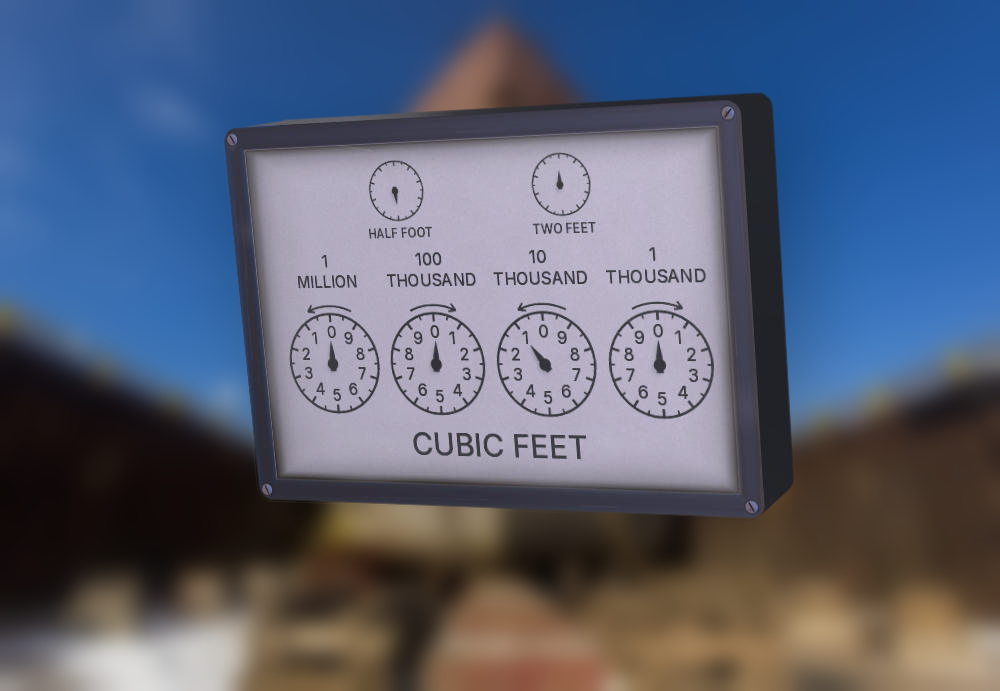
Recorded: 1000 ft³
